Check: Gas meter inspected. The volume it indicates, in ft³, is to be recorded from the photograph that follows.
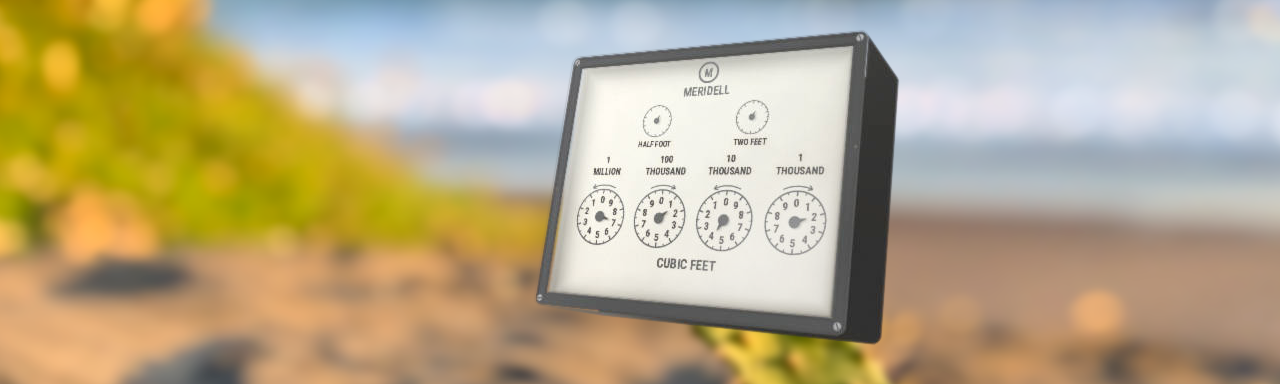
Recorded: 714200 ft³
